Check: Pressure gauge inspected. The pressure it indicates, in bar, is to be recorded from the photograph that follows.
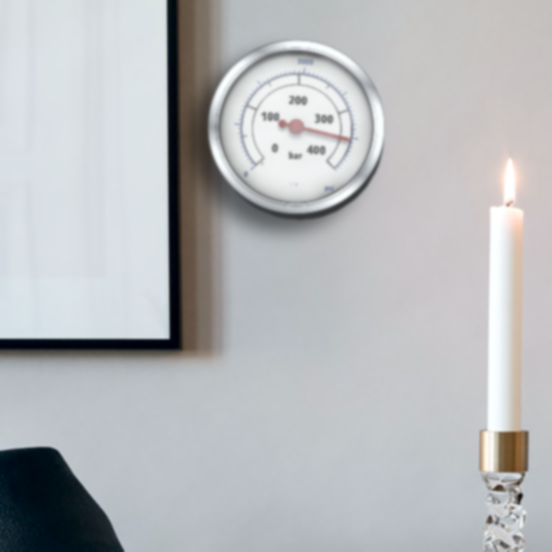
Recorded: 350 bar
